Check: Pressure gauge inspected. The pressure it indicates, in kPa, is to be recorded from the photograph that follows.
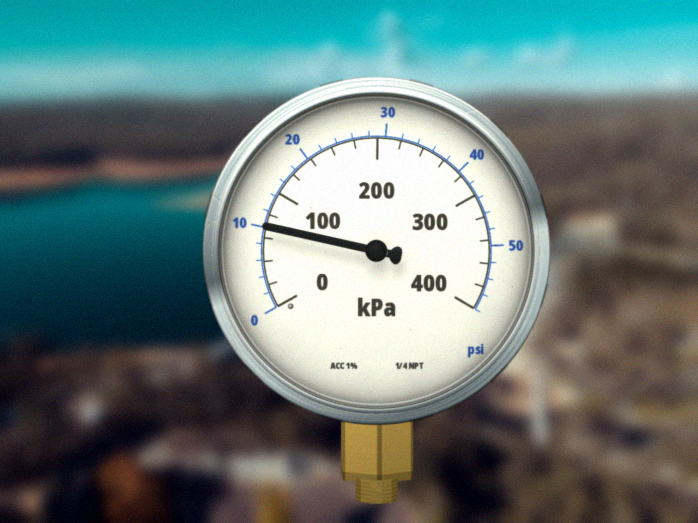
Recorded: 70 kPa
